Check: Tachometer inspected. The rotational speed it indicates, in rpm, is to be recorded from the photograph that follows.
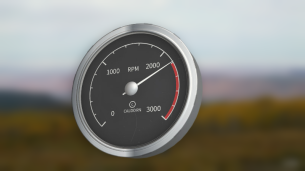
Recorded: 2200 rpm
